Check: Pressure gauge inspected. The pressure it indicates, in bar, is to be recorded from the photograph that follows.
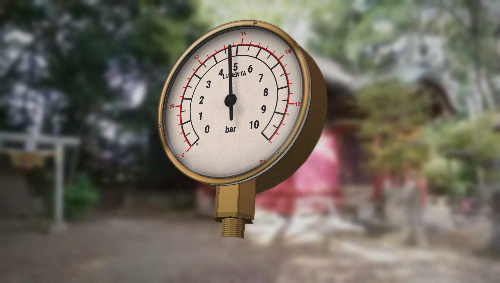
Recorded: 4.75 bar
